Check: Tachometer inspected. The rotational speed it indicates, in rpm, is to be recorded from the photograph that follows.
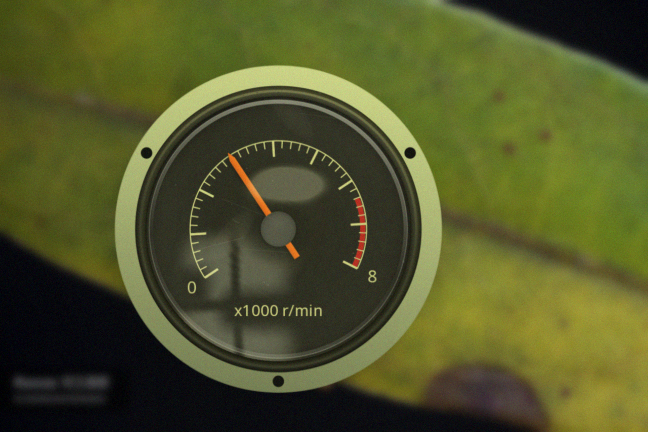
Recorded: 3000 rpm
